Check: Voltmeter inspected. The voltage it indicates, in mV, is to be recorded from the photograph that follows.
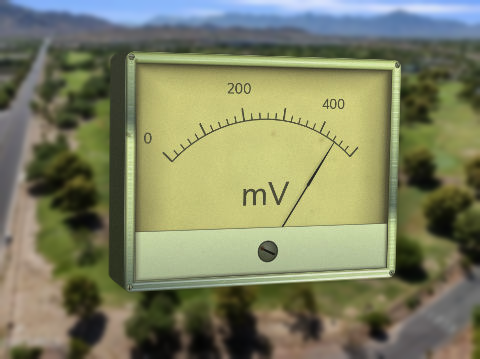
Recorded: 440 mV
